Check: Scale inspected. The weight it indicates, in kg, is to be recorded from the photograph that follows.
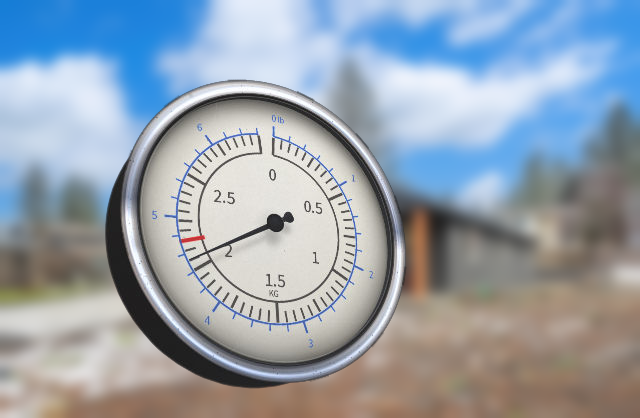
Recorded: 2.05 kg
